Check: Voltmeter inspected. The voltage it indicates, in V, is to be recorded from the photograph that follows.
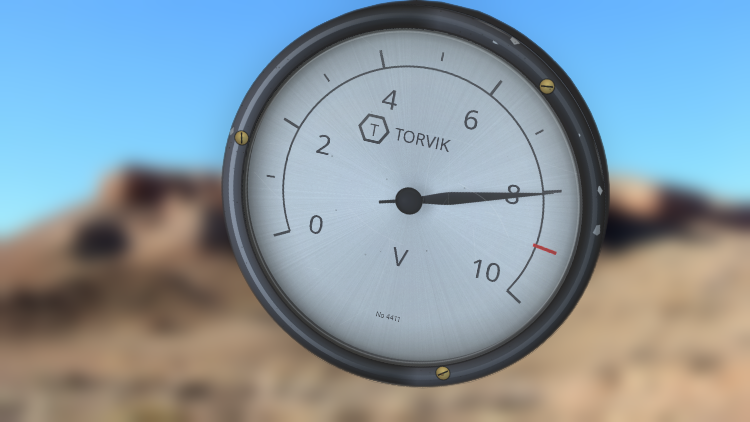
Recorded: 8 V
